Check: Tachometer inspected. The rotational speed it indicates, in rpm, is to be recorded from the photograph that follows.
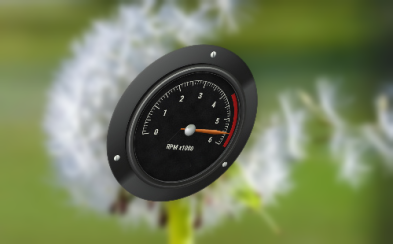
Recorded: 5500 rpm
